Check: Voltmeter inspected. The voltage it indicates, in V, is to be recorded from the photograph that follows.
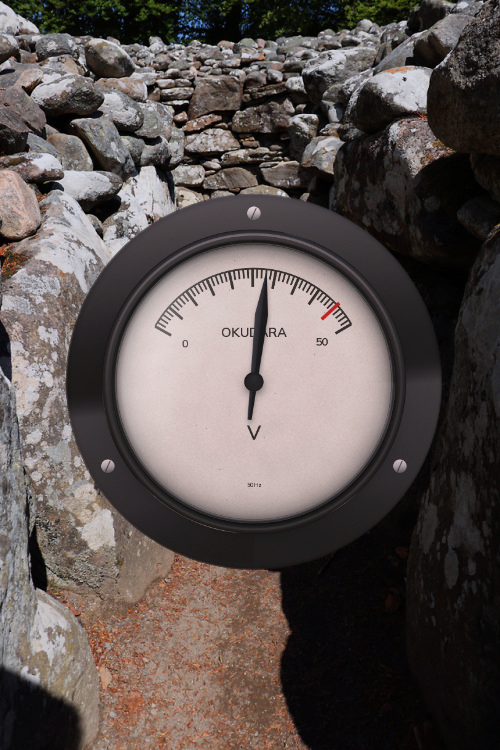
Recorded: 28 V
